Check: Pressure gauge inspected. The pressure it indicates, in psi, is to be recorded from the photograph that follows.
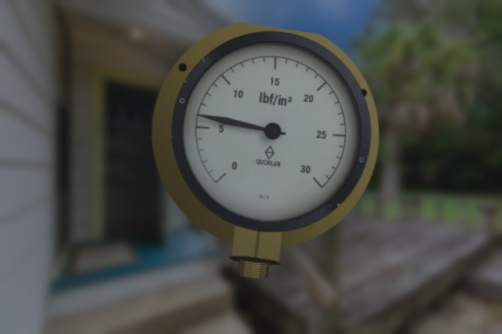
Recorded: 6 psi
